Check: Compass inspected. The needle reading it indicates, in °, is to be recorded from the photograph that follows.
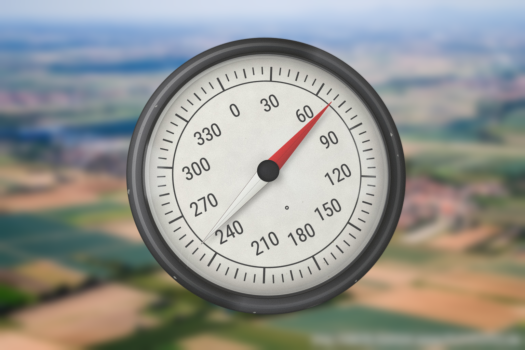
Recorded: 70 °
